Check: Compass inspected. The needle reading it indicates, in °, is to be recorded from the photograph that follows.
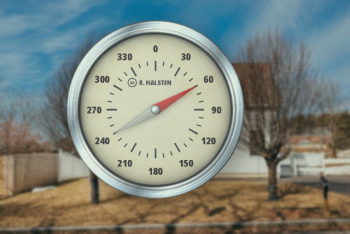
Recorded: 60 °
